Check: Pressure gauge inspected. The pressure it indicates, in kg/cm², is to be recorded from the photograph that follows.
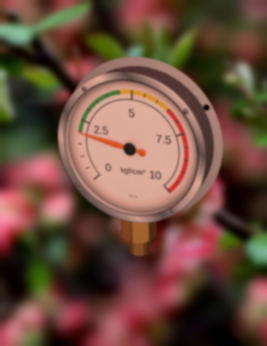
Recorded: 2 kg/cm²
